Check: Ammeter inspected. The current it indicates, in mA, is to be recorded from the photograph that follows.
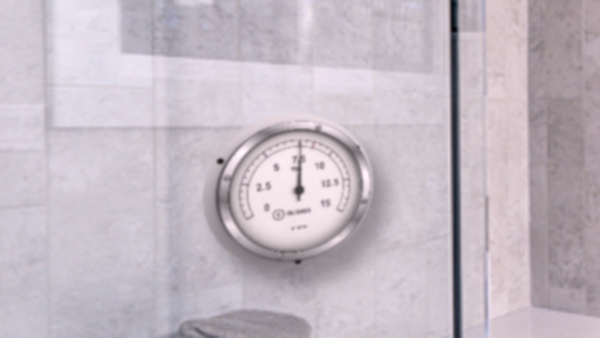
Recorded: 7.5 mA
